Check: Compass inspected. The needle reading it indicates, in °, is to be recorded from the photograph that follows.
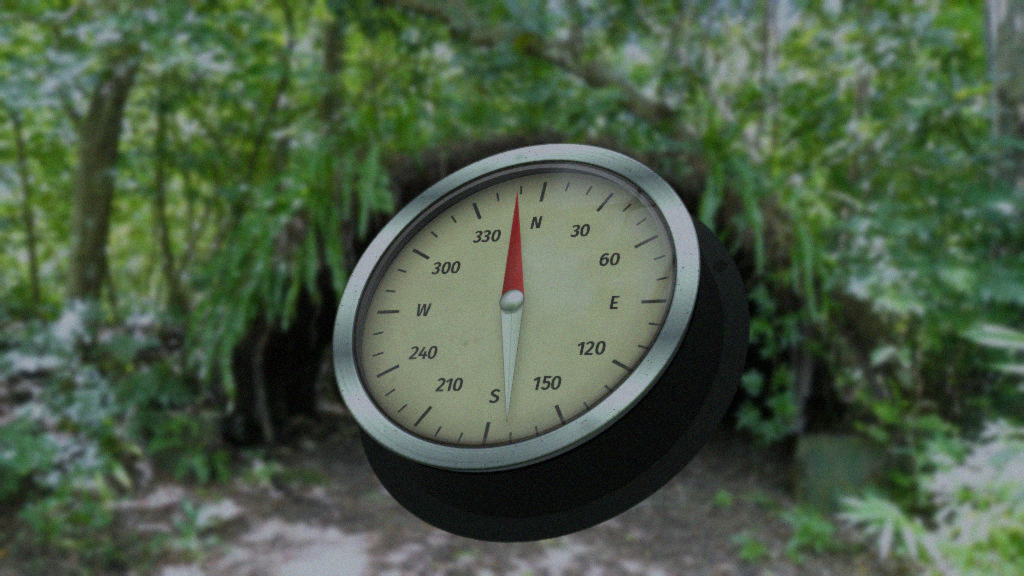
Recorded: 350 °
